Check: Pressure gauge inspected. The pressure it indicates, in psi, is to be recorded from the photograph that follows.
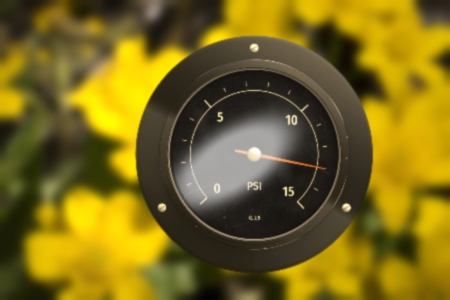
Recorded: 13 psi
